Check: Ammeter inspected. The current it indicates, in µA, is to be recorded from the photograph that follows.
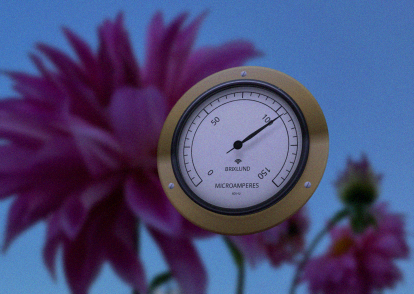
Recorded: 105 µA
